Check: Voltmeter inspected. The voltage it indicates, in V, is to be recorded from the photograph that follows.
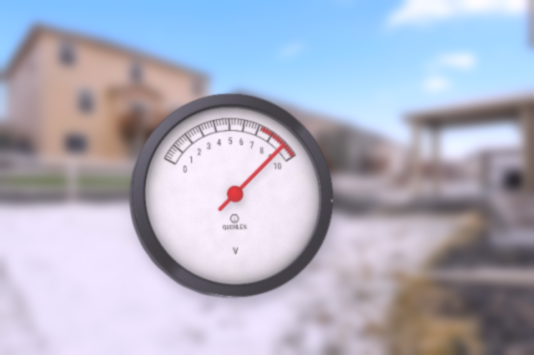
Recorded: 9 V
